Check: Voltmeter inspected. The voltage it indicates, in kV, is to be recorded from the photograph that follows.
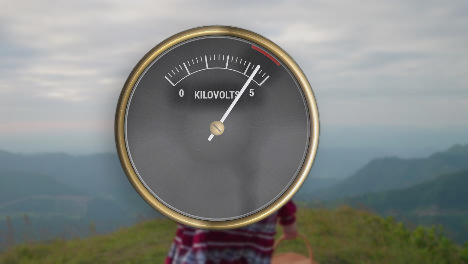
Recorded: 4.4 kV
